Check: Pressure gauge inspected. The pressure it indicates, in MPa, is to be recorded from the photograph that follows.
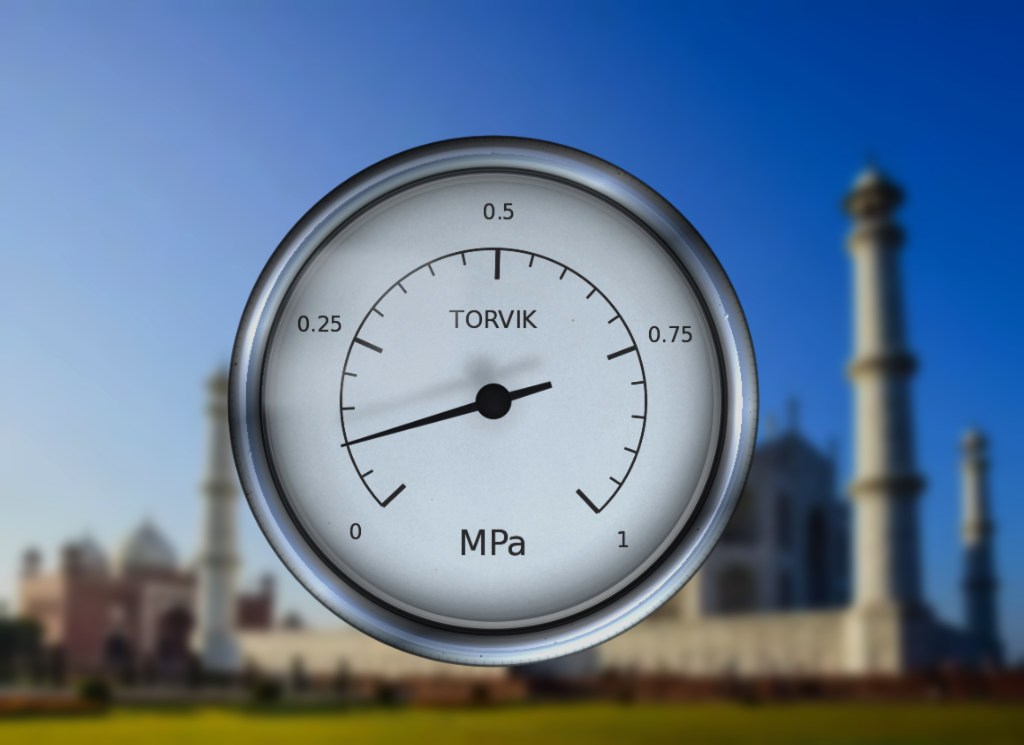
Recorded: 0.1 MPa
